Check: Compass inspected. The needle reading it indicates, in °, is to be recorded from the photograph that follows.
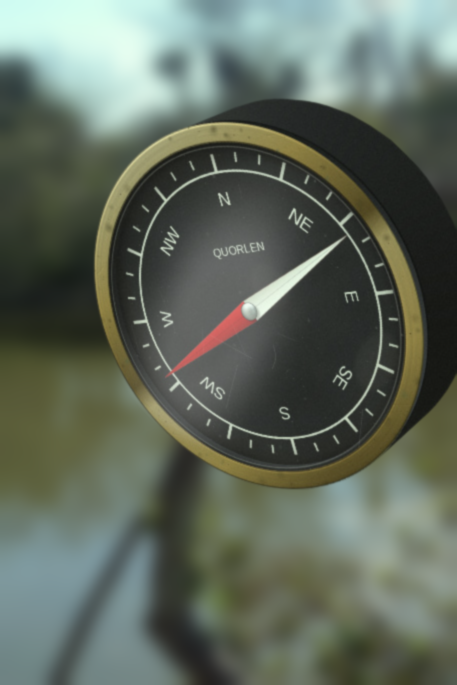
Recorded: 245 °
